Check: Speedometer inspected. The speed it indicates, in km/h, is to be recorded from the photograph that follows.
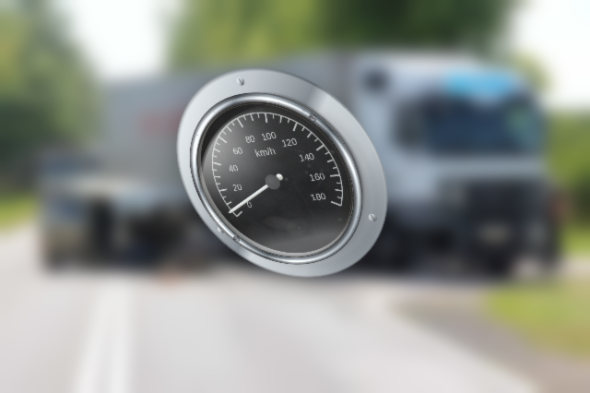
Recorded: 5 km/h
